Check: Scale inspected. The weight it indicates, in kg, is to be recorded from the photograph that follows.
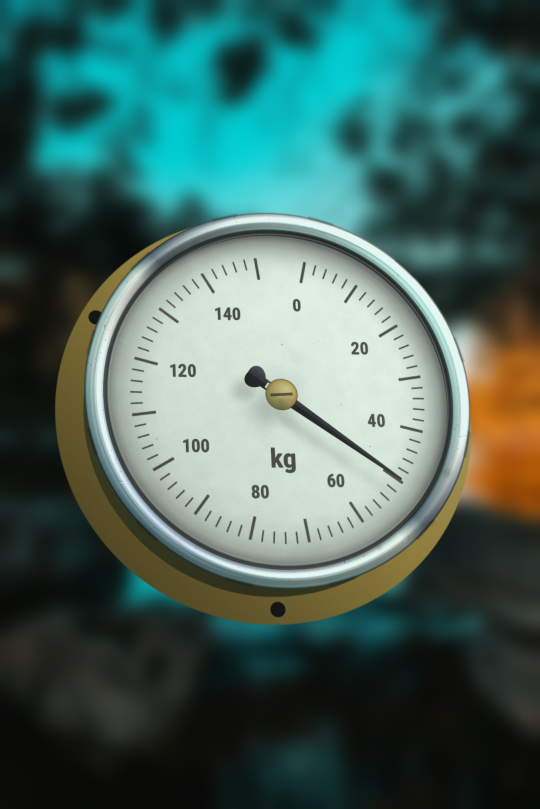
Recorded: 50 kg
